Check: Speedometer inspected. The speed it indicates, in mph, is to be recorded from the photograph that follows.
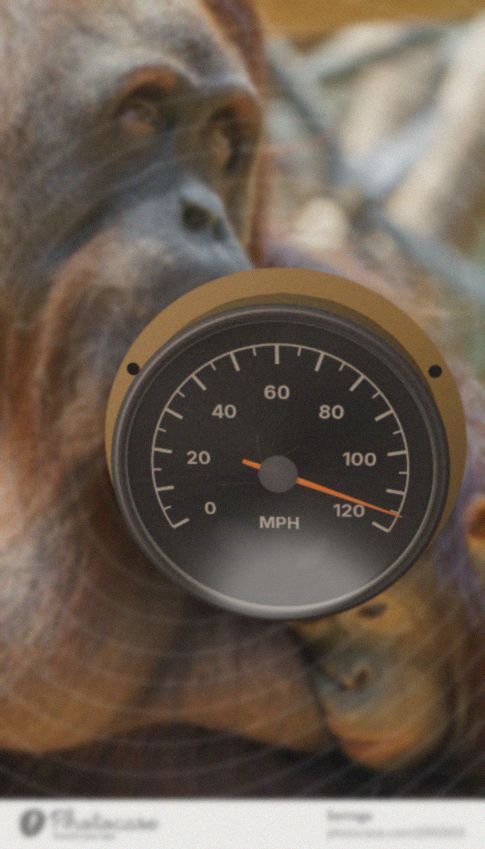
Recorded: 115 mph
